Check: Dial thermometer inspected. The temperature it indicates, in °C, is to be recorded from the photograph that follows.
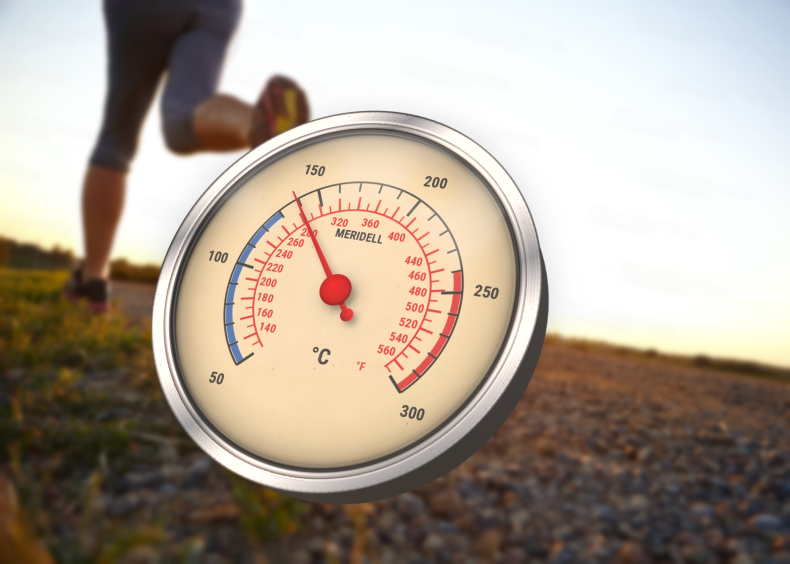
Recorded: 140 °C
